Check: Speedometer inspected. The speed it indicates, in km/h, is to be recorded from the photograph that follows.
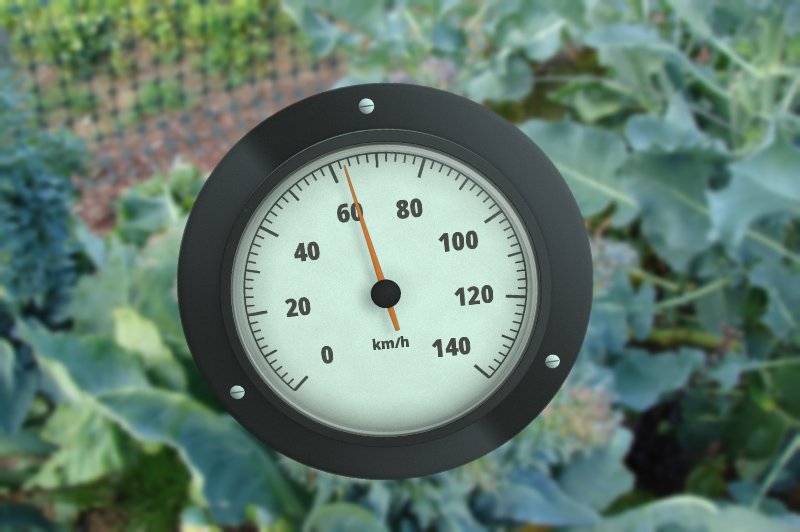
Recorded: 63 km/h
